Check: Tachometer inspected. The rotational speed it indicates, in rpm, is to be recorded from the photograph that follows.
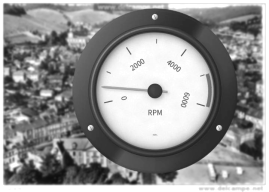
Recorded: 500 rpm
